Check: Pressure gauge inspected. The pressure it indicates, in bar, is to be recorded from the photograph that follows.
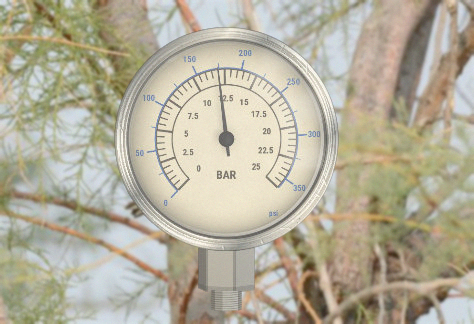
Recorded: 12 bar
